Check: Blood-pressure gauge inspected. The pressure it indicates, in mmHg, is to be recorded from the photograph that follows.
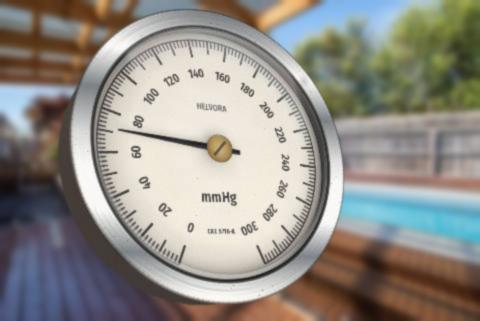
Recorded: 70 mmHg
